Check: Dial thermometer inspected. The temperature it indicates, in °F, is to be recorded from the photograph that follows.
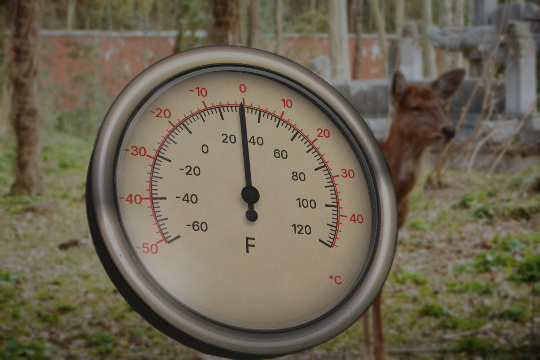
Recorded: 30 °F
